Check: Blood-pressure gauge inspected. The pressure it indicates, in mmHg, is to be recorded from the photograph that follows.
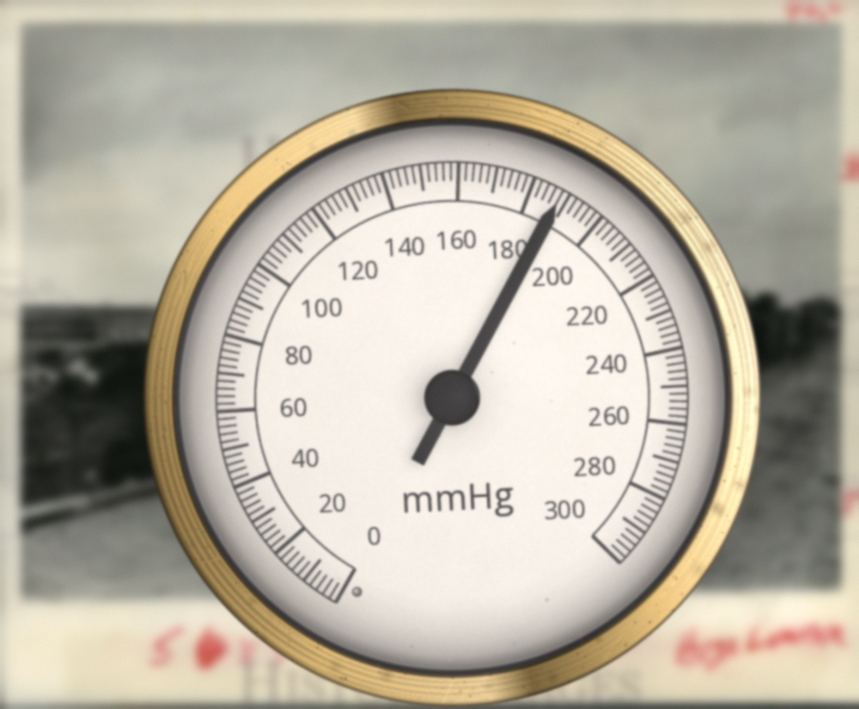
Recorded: 188 mmHg
